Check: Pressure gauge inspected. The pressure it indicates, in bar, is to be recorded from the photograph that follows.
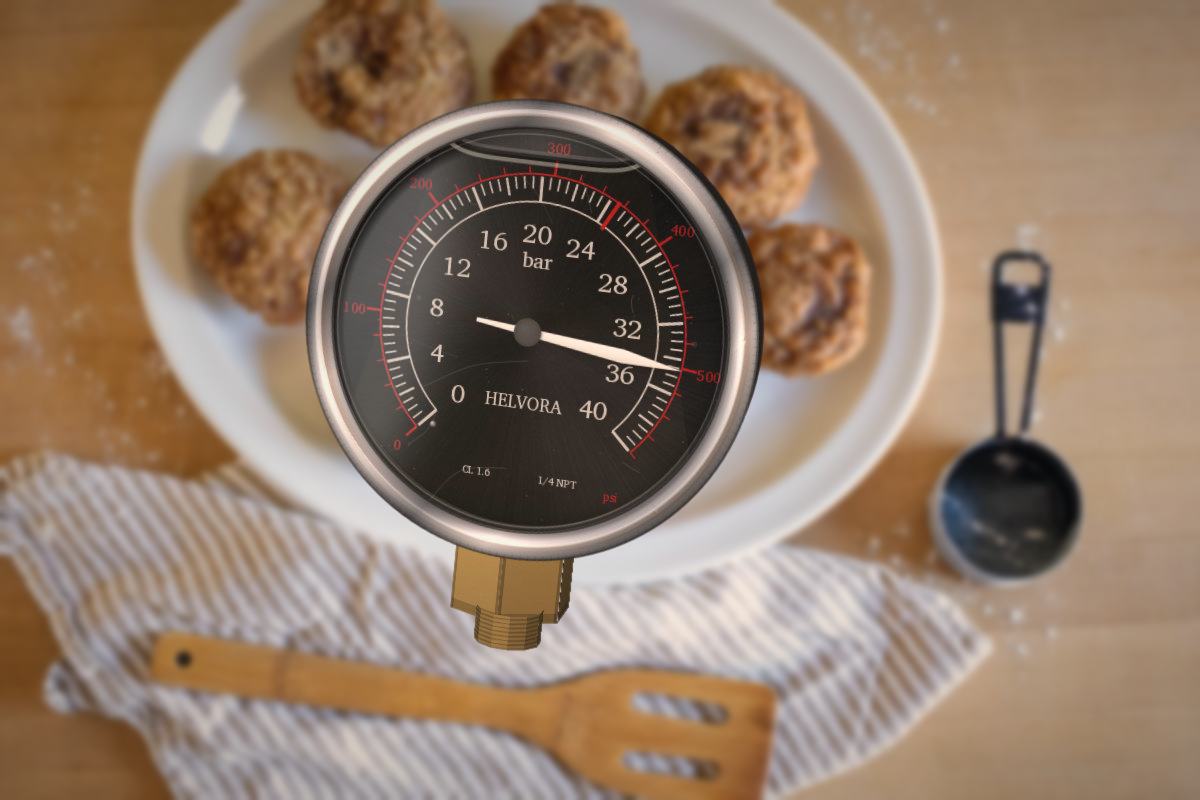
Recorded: 34.5 bar
